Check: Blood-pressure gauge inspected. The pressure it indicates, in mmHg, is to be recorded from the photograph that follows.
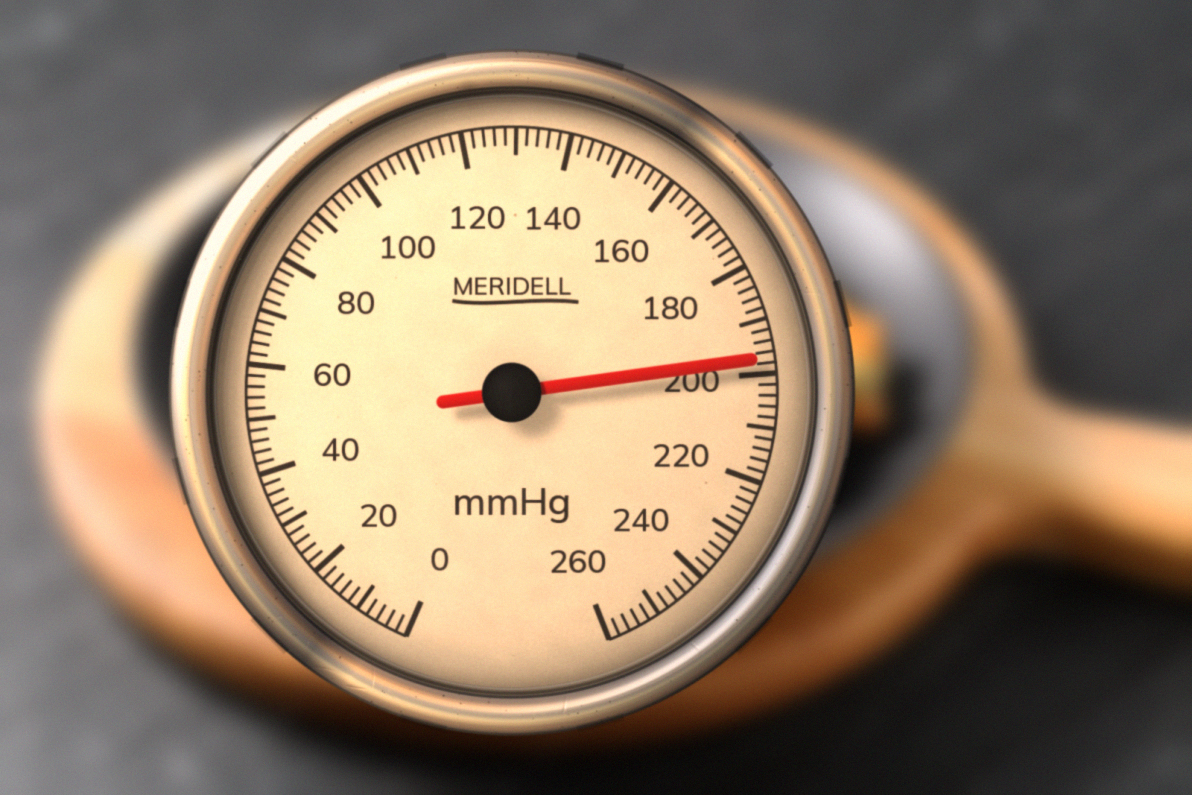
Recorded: 197 mmHg
